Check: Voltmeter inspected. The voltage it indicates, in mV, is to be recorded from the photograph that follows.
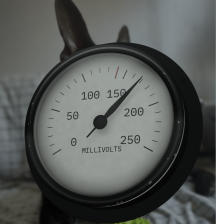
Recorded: 170 mV
